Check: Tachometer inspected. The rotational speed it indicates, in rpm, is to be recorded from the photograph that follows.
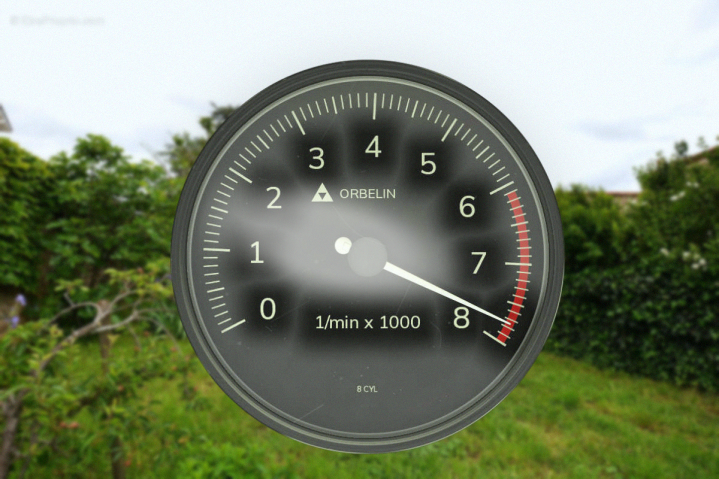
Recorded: 7750 rpm
